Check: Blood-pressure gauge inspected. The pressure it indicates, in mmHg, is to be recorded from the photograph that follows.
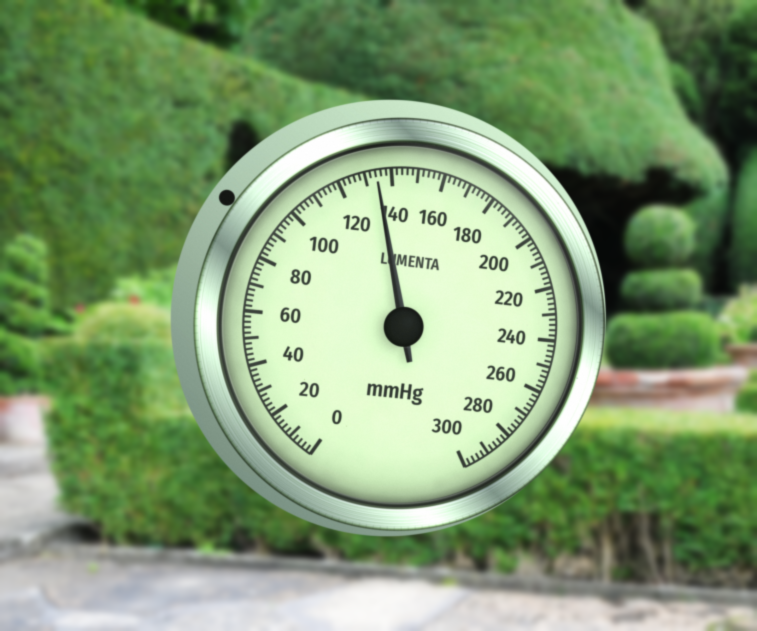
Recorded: 134 mmHg
